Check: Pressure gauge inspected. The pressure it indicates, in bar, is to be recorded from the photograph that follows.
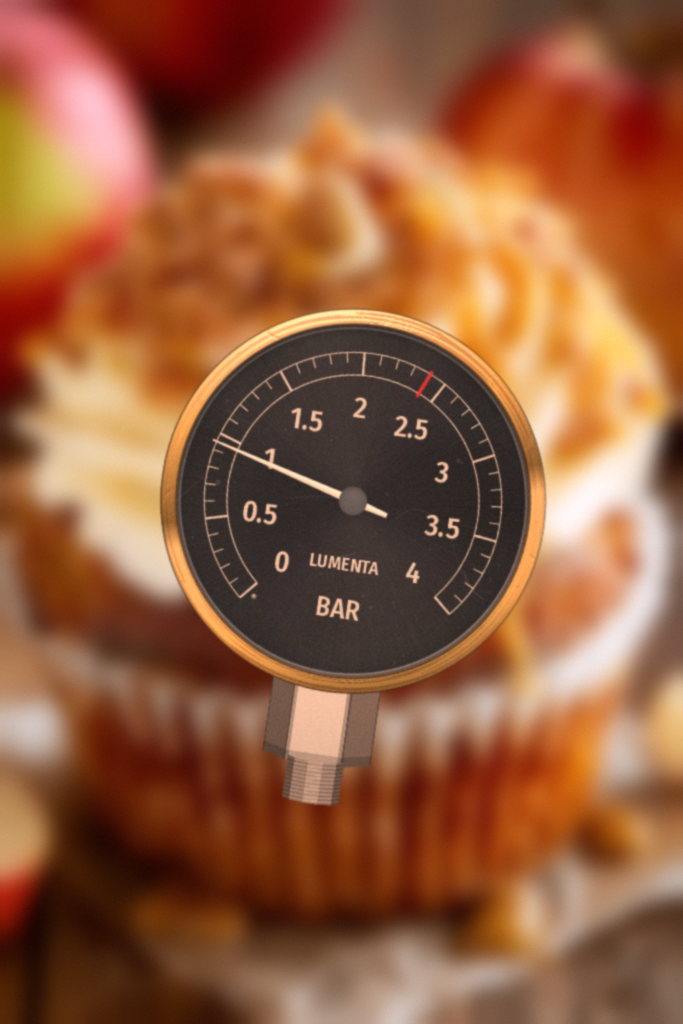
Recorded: 0.95 bar
